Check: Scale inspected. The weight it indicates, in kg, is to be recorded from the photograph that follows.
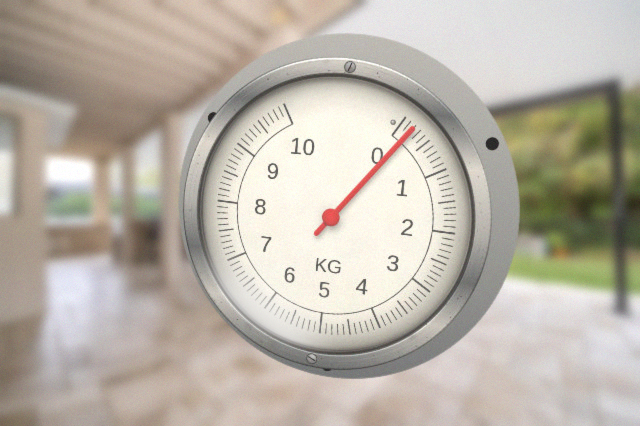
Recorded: 0.2 kg
